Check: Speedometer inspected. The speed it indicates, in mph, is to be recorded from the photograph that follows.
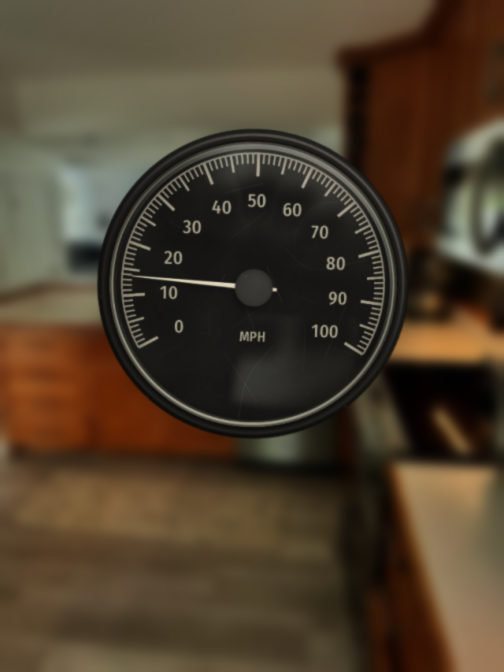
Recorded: 14 mph
